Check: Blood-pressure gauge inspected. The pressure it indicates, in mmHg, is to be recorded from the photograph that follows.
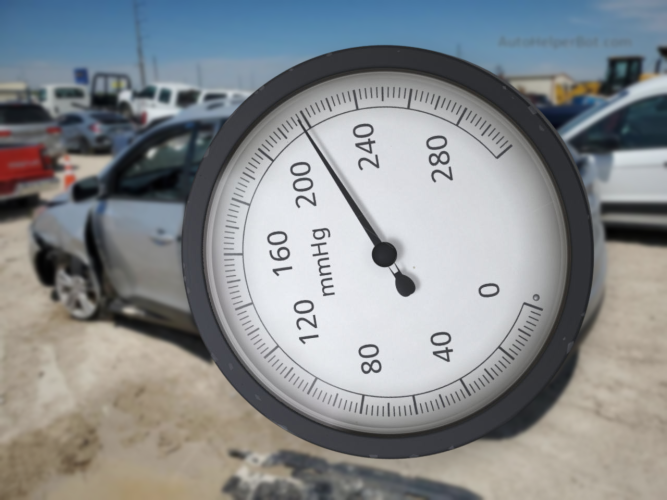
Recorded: 218 mmHg
